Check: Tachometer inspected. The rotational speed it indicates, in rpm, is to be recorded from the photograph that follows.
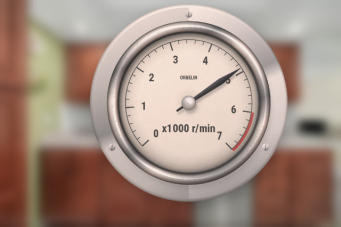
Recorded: 4900 rpm
